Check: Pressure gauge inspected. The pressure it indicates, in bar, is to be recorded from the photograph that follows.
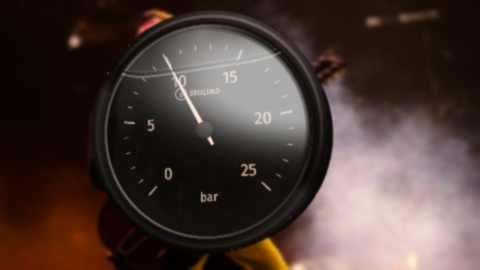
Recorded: 10 bar
